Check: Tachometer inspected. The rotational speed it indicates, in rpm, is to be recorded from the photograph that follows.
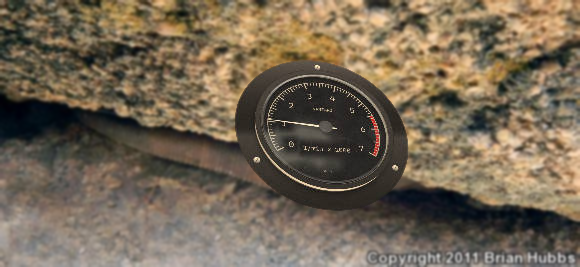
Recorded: 1000 rpm
